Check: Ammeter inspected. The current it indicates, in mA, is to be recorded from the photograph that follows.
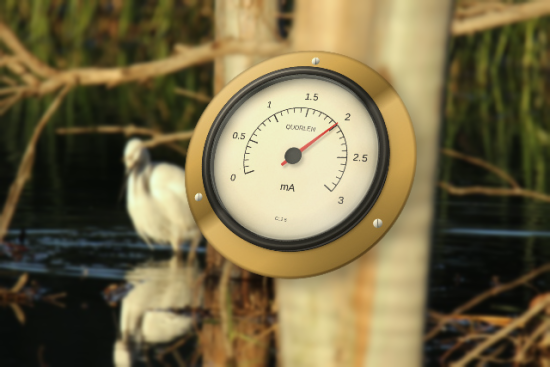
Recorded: 2 mA
